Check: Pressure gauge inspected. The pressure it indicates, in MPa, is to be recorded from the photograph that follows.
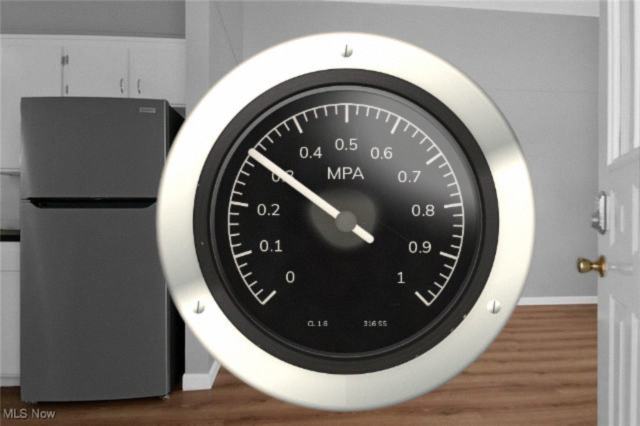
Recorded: 0.3 MPa
